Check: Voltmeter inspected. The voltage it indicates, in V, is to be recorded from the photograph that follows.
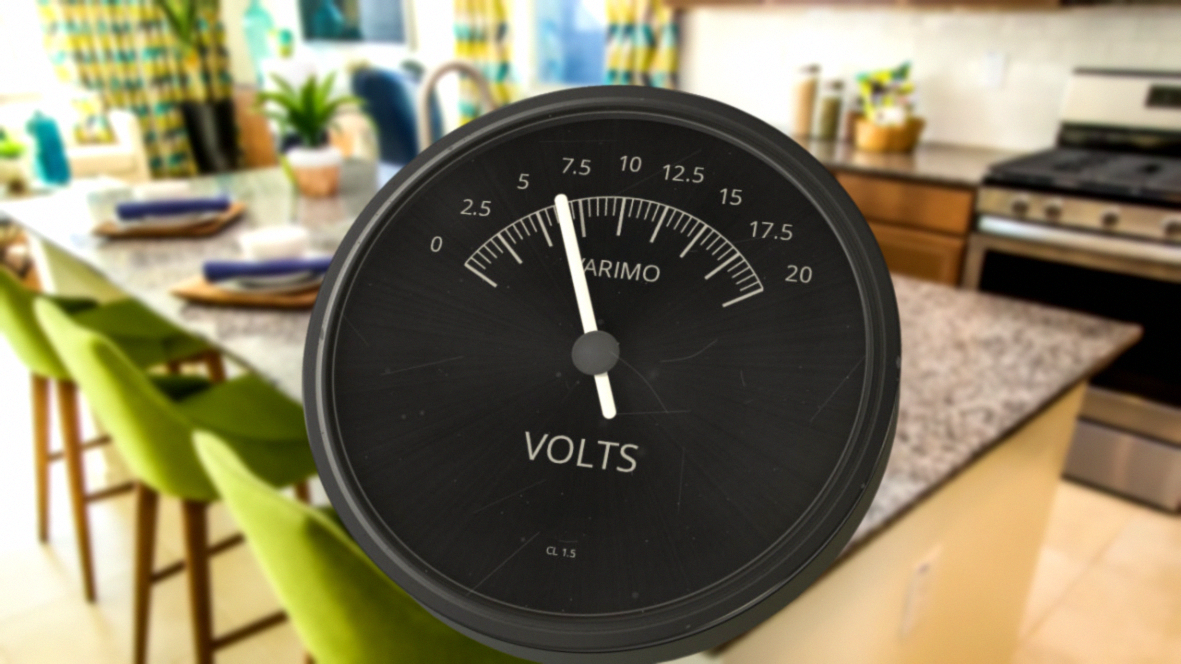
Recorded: 6.5 V
